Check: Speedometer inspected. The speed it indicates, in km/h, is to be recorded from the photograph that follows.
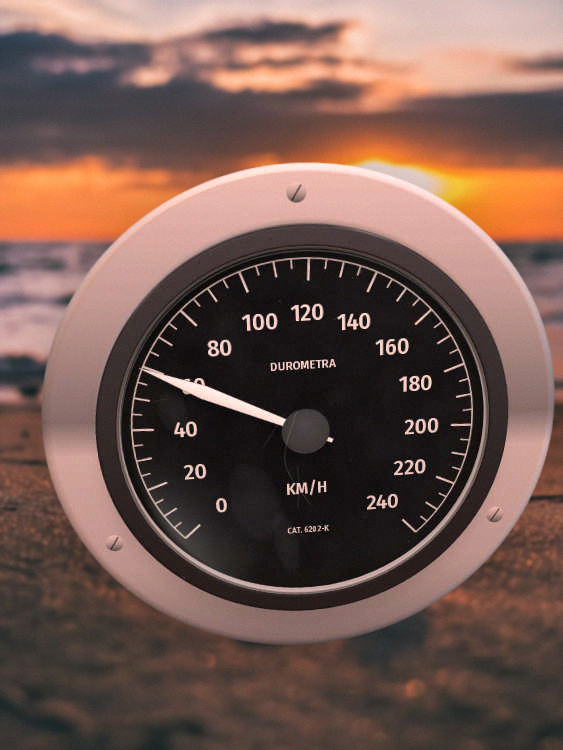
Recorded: 60 km/h
